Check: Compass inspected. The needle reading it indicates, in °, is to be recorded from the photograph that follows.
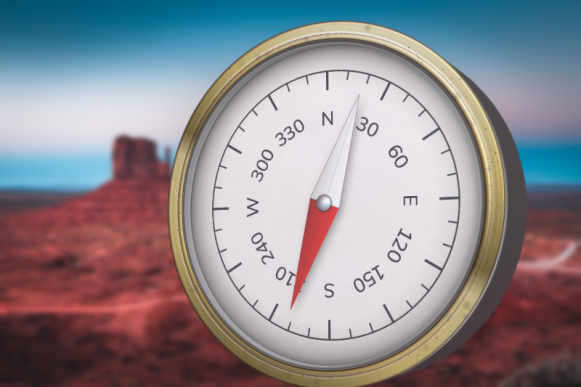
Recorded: 200 °
